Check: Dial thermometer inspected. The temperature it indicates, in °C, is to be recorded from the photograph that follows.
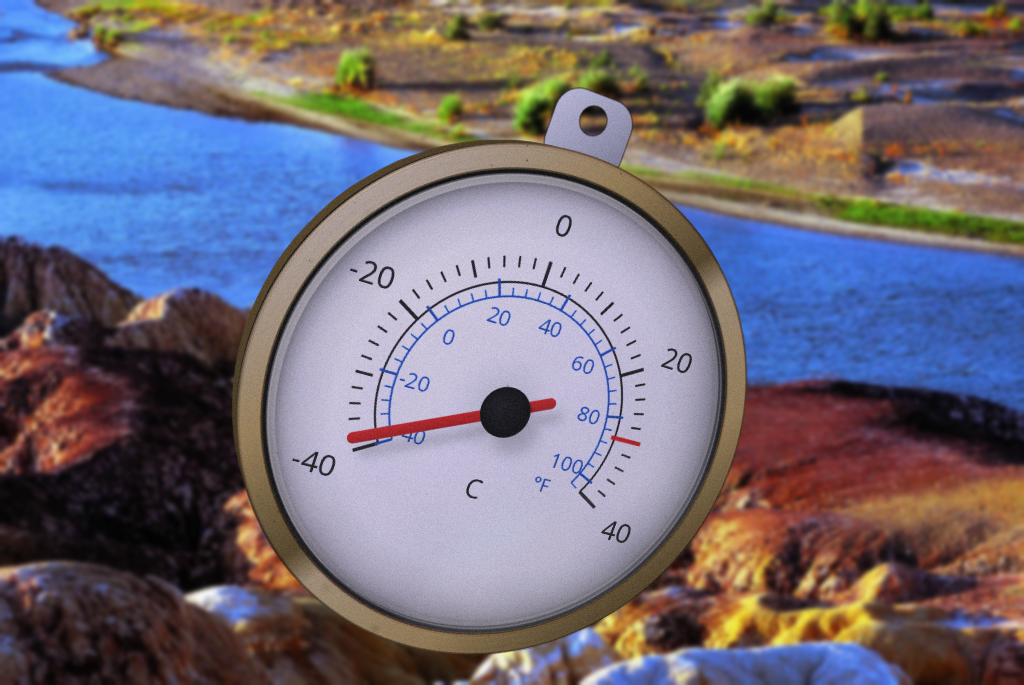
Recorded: -38 °C
